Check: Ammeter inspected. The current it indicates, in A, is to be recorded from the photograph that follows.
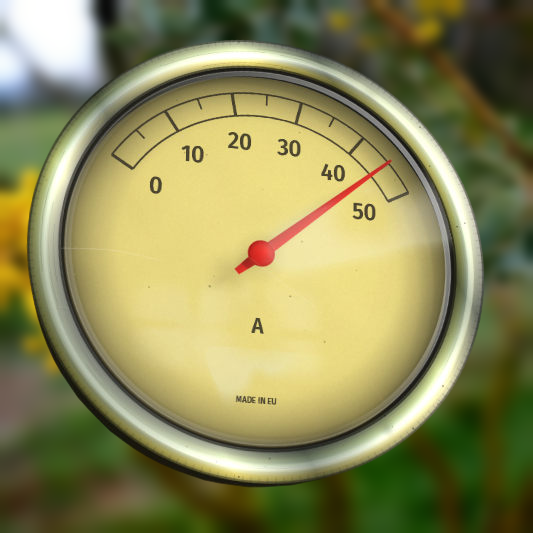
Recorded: 45 A
